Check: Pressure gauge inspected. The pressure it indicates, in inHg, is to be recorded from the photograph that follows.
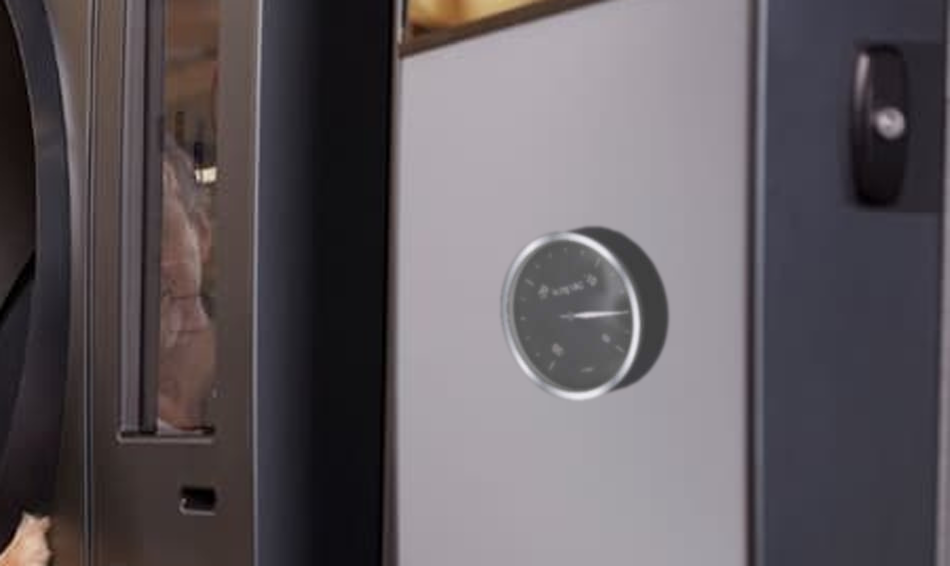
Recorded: -4 inHg
